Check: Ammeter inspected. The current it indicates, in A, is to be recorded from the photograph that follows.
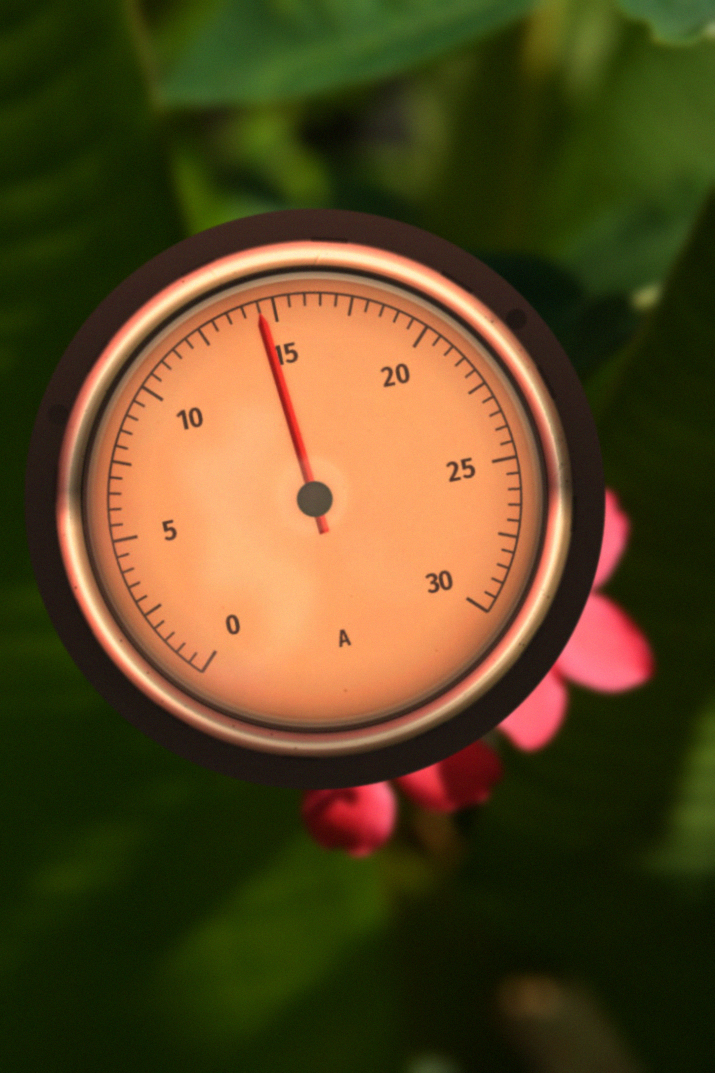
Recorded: 14.5 A
